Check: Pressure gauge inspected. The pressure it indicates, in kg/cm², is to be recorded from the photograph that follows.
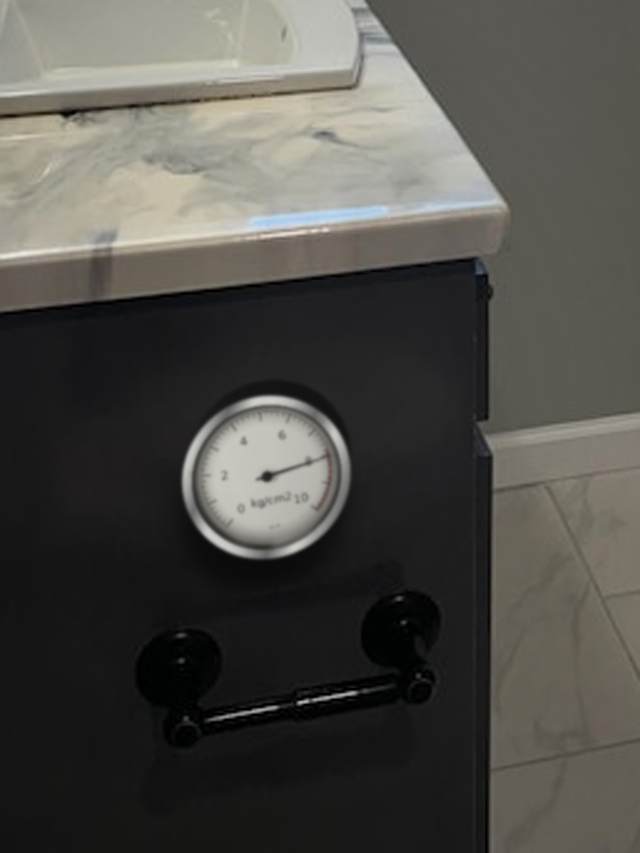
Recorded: 8 kg/cm²
